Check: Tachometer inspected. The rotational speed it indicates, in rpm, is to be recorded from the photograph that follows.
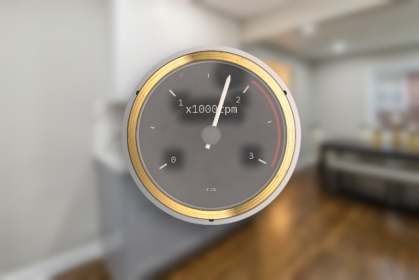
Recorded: 1750 rpm
